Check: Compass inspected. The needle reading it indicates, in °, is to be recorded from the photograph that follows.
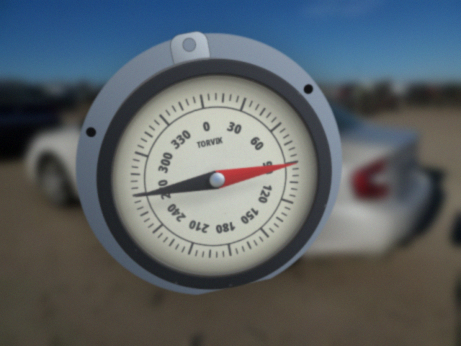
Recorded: 90 °
